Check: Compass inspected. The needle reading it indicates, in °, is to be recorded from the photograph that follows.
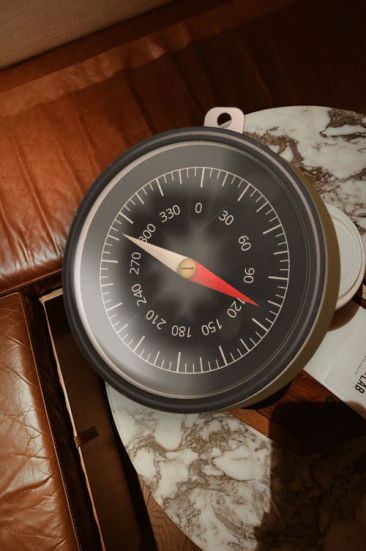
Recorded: 110 °
